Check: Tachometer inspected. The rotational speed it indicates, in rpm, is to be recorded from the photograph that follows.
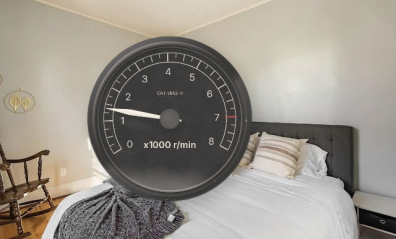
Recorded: 1375 rpm
